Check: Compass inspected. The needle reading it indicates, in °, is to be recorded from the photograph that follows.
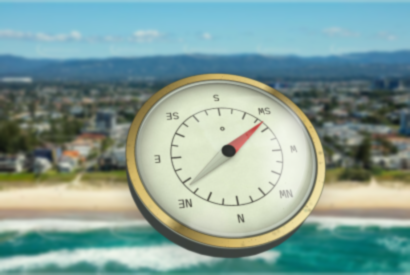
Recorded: 232.5 °
